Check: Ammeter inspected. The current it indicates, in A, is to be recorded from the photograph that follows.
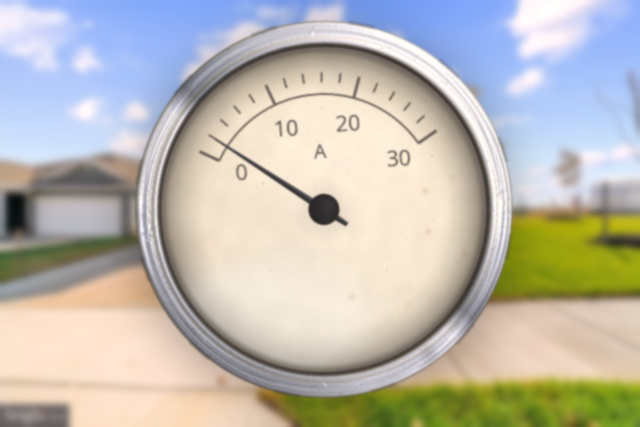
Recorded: 2 A
